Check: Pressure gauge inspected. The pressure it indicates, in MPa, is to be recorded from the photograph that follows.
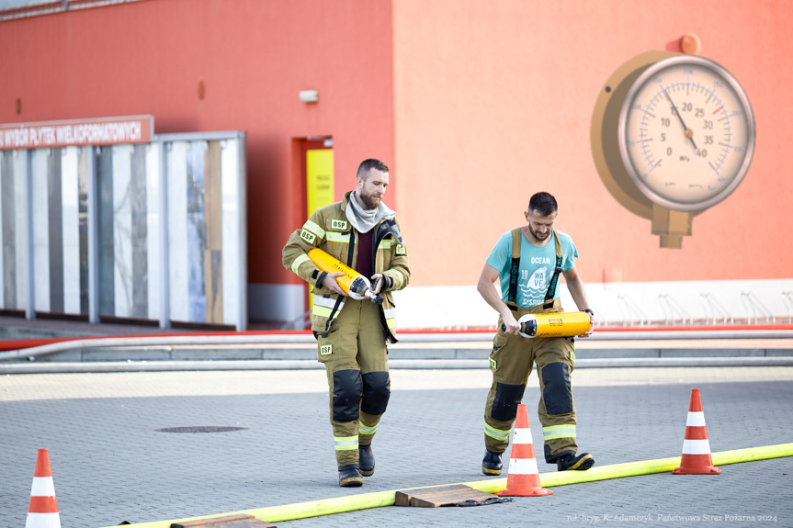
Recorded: 15 MPa
